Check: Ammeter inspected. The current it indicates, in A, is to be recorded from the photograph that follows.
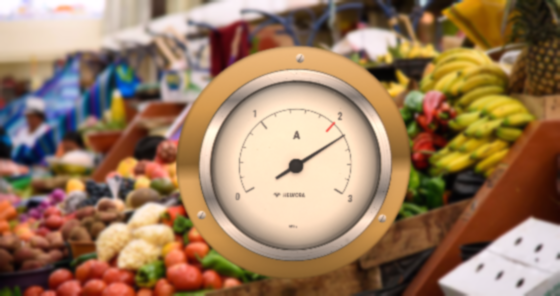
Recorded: 2.2 A
